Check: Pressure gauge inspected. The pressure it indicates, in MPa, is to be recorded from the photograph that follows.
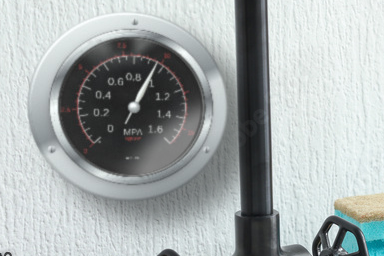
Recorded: 0.95 MPa
